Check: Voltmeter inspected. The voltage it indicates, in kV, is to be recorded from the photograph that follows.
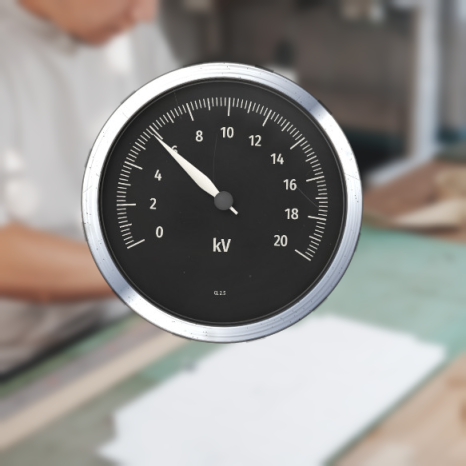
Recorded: 5.8 kV
